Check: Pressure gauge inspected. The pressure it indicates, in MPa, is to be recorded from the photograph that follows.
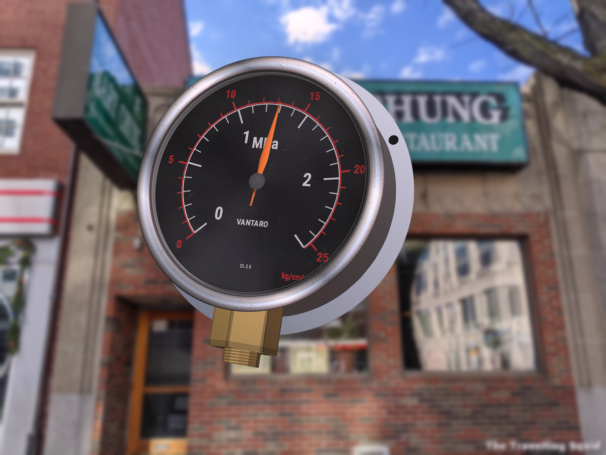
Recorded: 1.3 MPa
